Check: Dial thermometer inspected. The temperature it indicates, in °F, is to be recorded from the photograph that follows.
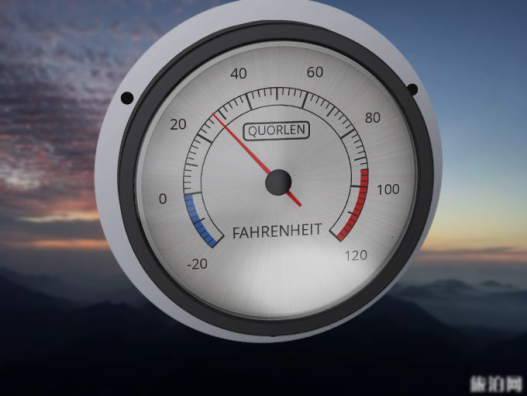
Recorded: 28 °F
